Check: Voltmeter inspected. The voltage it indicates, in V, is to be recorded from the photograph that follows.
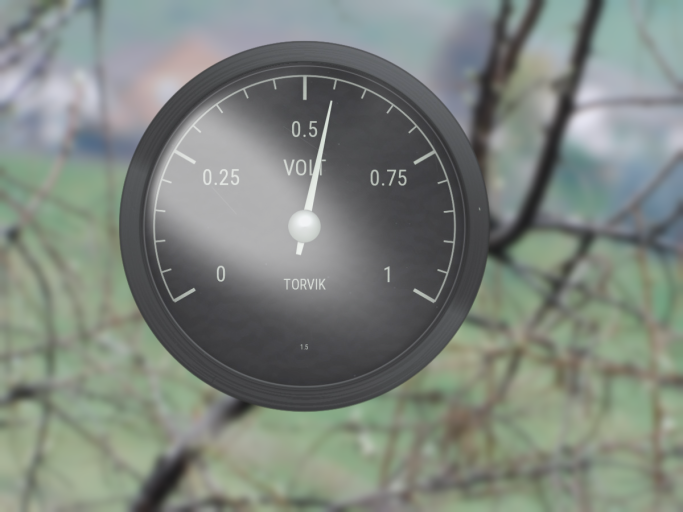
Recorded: 0.55 V
